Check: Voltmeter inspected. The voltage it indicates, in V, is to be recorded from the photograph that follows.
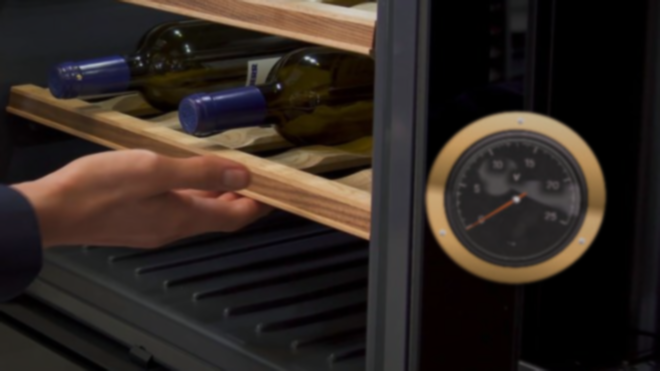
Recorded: 0 V
